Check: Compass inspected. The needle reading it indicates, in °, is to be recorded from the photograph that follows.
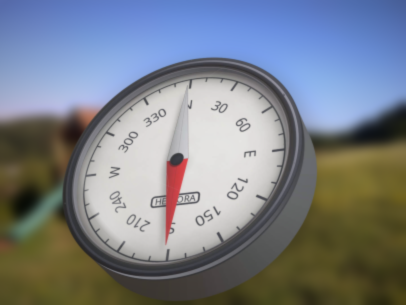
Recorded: 180 °
